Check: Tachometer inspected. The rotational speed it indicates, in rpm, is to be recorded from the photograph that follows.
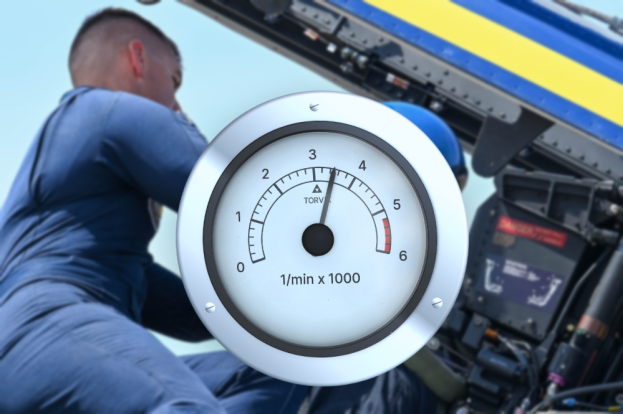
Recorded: 3500 rpm
